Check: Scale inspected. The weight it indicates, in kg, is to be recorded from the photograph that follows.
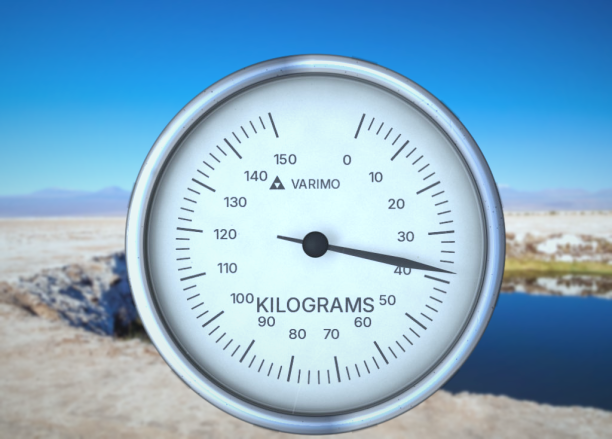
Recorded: 38 kg
